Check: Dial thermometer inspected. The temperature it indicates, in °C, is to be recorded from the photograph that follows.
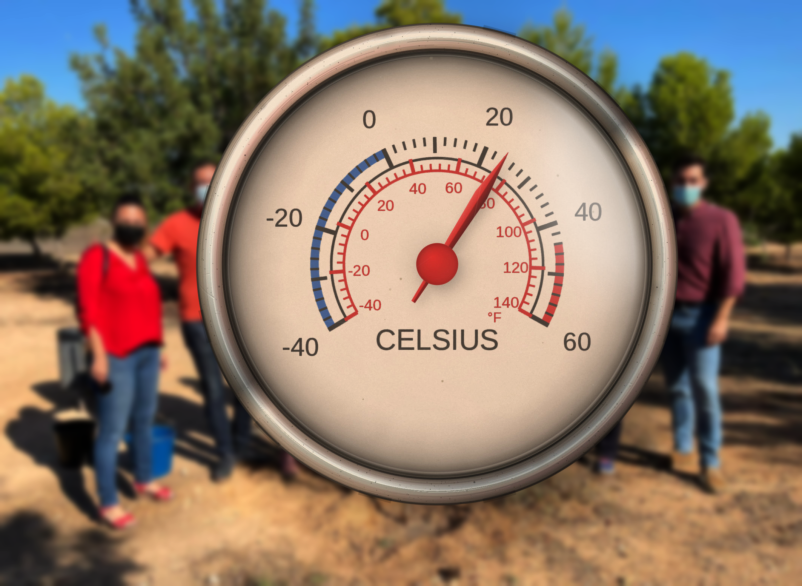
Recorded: 24 °C
